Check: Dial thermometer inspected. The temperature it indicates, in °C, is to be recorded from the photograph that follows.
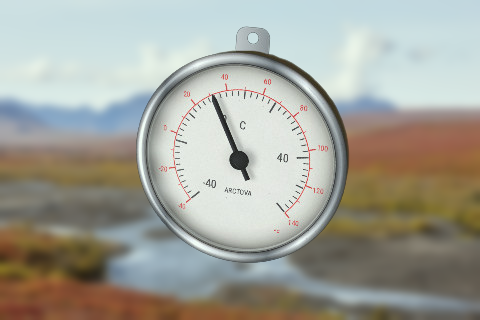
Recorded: 0 °C
